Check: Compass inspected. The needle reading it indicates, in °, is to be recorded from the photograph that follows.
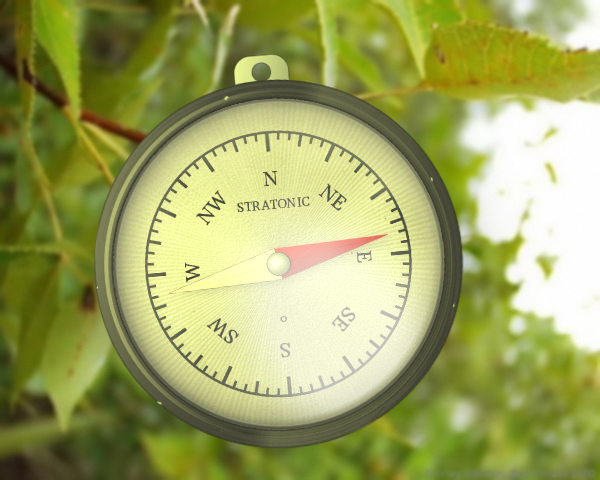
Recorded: 80 °
